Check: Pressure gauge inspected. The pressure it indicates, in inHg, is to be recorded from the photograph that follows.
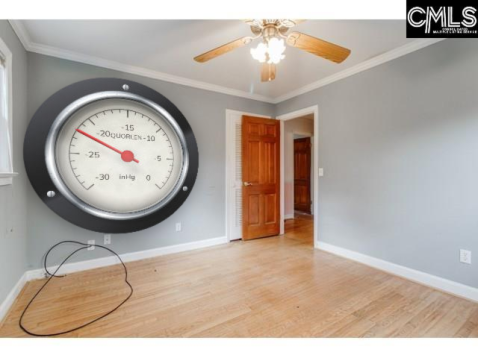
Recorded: -22 inHg
